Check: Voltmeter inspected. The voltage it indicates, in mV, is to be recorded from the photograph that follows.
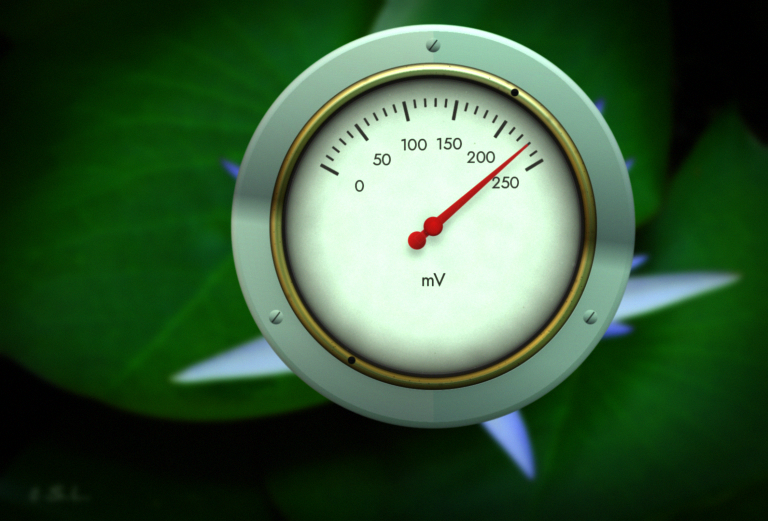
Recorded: 230 mV
